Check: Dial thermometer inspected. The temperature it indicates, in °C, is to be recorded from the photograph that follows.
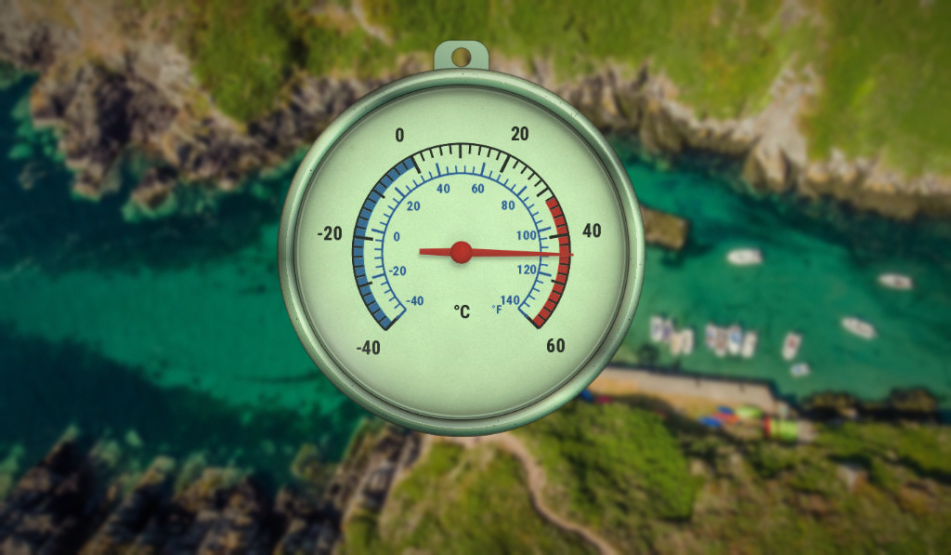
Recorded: 44 °C
